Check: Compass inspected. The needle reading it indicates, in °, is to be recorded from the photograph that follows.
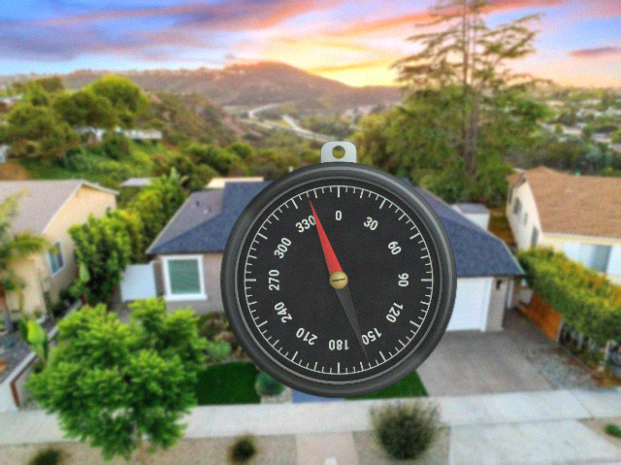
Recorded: 340 °
